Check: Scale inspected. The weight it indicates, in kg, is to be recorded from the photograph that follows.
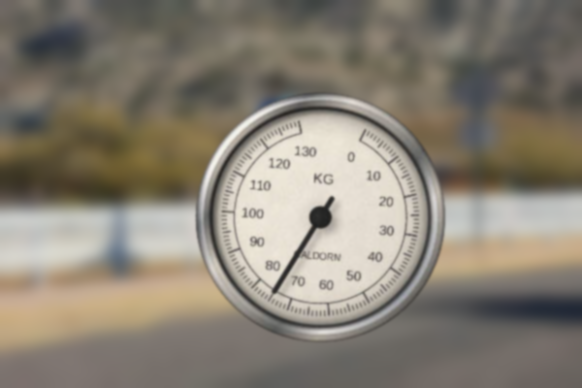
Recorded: 75 kg
